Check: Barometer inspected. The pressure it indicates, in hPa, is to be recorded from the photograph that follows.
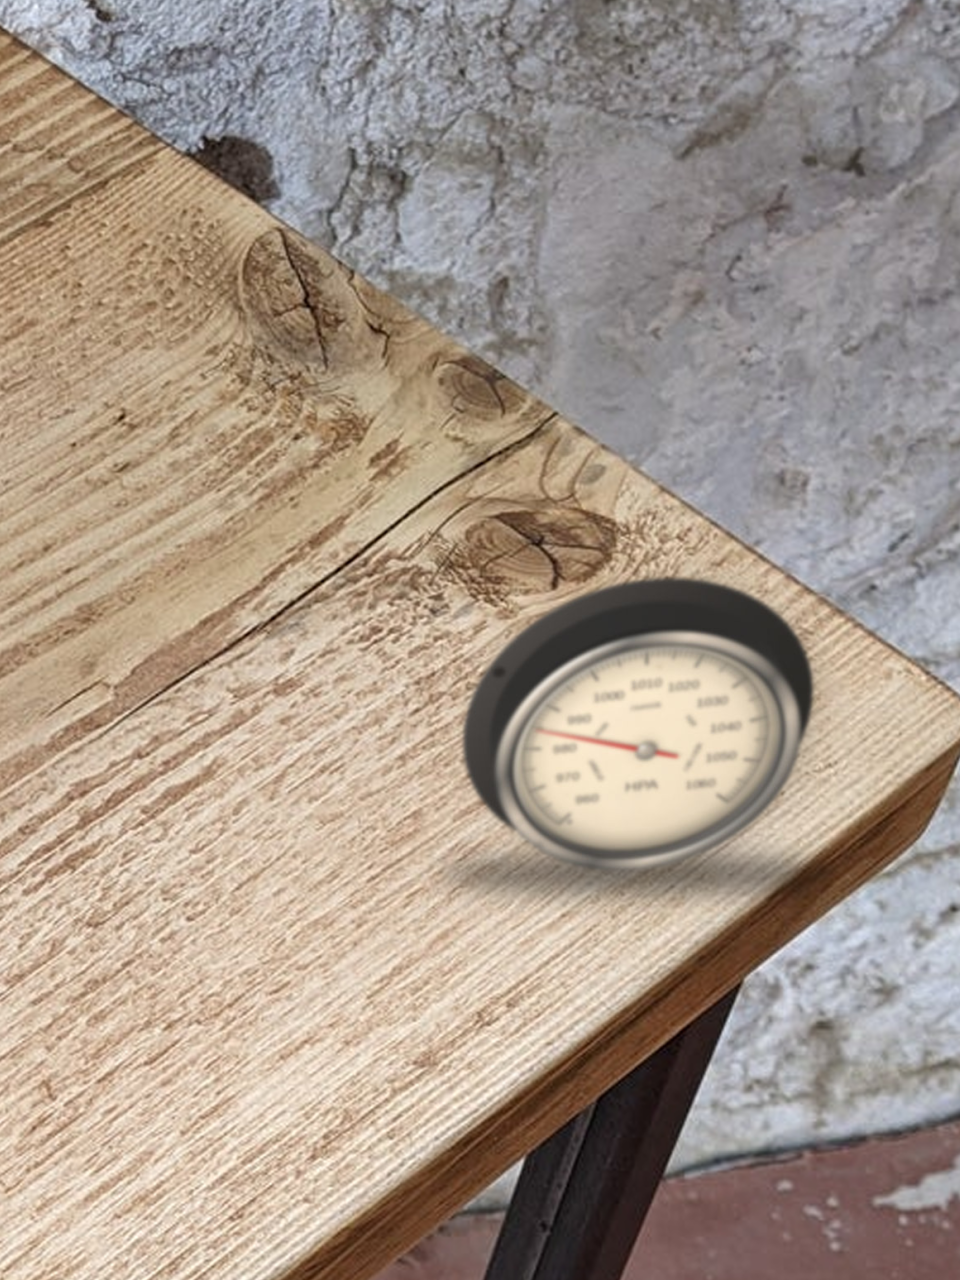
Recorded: 985 hPa
